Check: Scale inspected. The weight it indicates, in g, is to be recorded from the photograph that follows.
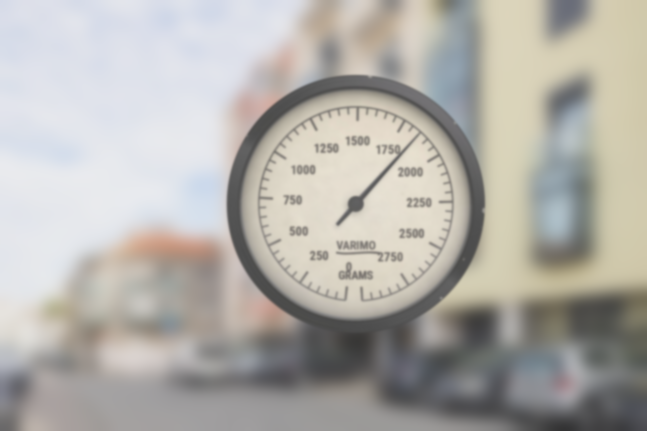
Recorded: 1850 g
